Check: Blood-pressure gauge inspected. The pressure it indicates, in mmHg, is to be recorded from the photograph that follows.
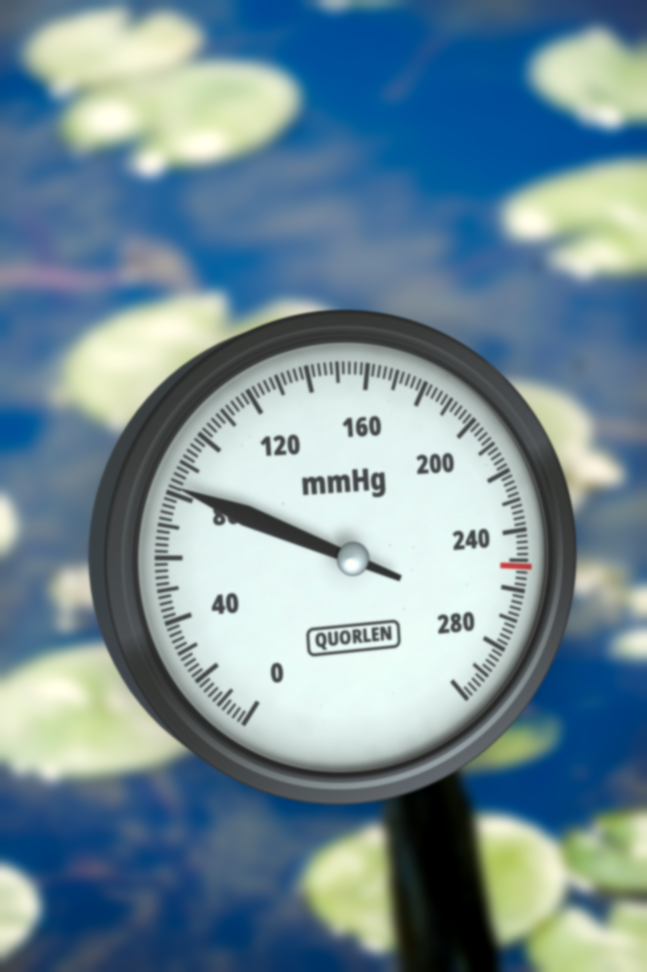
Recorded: 82 mmHg
